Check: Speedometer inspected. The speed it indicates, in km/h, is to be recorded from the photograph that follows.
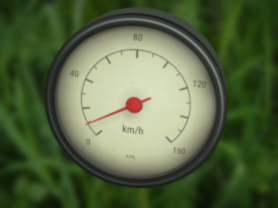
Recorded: 10 km/h
